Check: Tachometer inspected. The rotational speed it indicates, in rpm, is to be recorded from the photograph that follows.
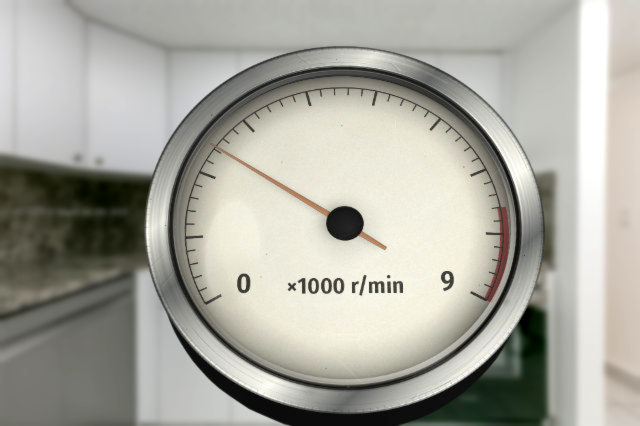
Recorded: 2400 rpm
